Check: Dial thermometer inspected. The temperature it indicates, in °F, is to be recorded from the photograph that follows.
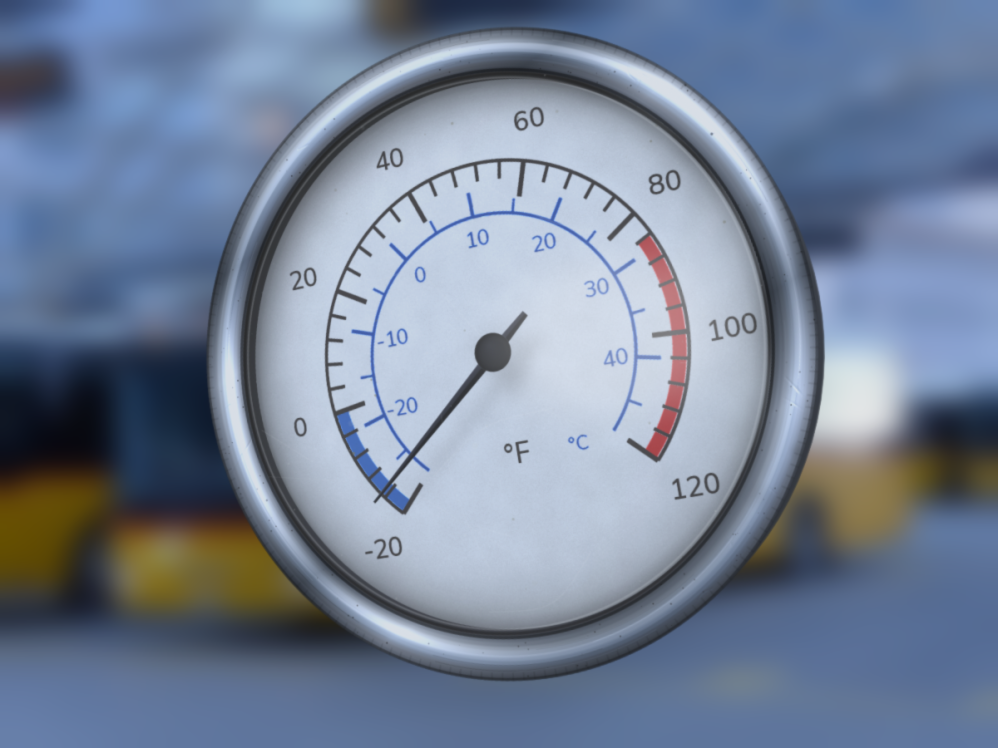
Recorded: -16 °F
